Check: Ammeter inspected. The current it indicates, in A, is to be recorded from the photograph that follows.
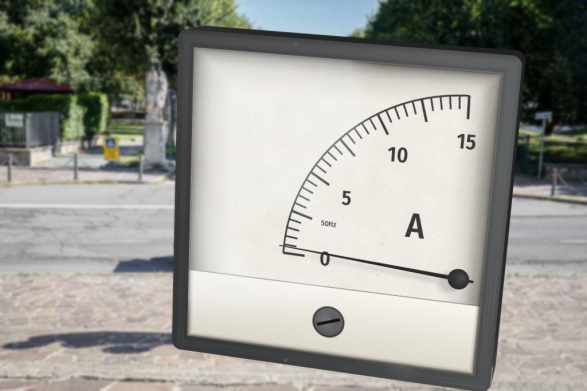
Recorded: 0.5 A
